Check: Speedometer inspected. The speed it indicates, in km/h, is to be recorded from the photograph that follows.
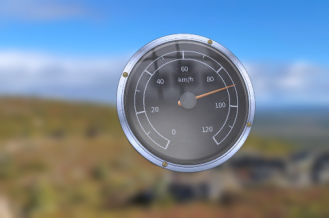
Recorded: 90 km/h
